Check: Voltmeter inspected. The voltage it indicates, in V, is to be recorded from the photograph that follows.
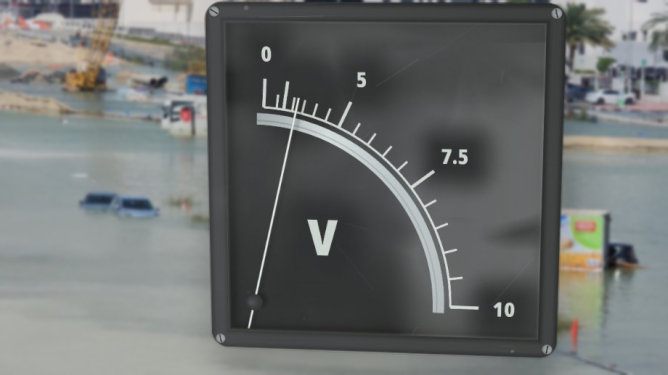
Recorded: 3.25 V
